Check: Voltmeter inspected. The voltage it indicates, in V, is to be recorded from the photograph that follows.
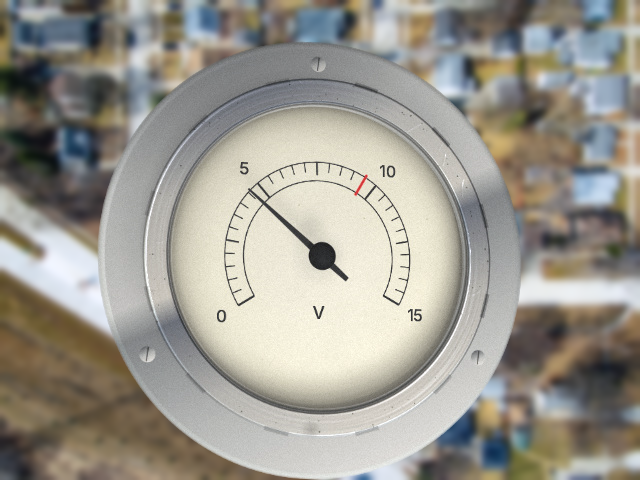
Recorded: 4.5 V
